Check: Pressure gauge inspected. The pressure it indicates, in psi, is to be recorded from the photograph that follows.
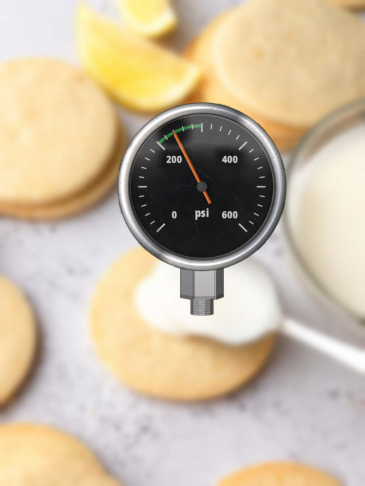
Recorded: 240 psi
